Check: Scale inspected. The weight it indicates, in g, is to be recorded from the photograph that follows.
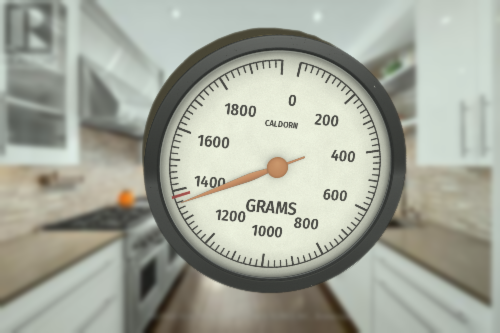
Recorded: 1360 g
